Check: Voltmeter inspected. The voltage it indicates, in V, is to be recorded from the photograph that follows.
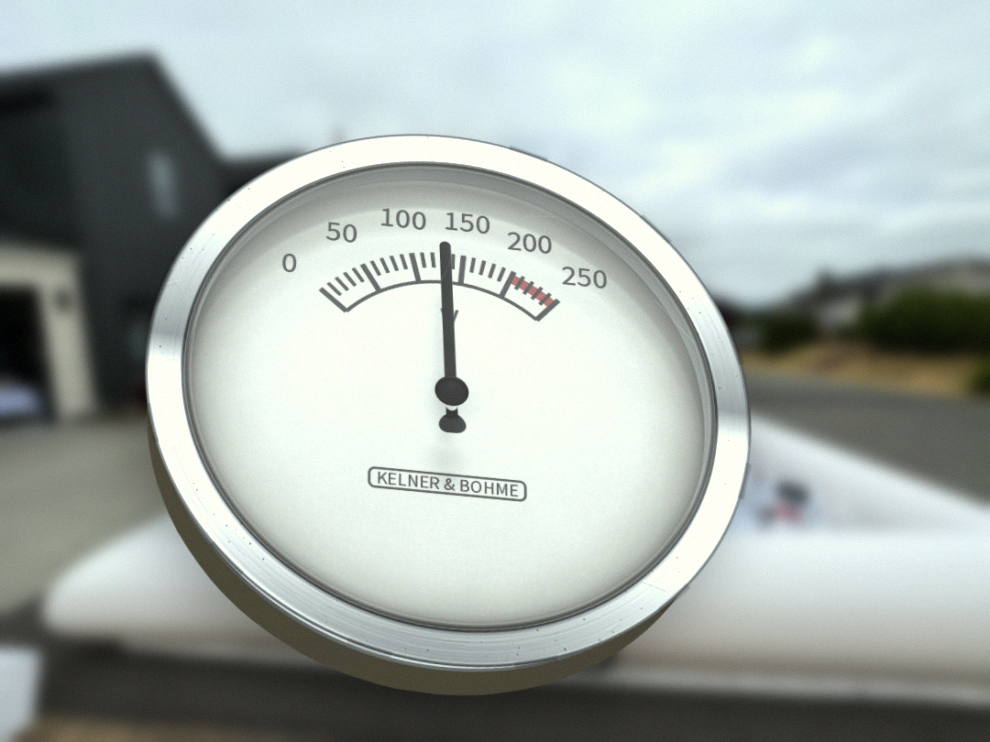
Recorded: 130 V
